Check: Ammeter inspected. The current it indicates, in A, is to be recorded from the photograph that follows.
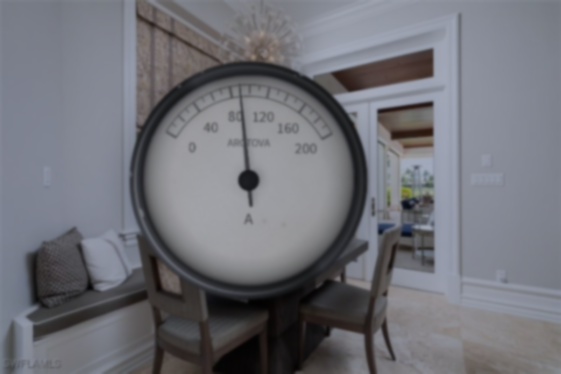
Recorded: 90 A
